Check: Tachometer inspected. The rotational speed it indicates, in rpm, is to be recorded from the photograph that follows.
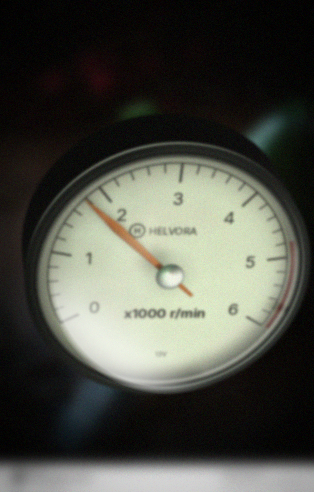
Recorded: 1800 rpm
